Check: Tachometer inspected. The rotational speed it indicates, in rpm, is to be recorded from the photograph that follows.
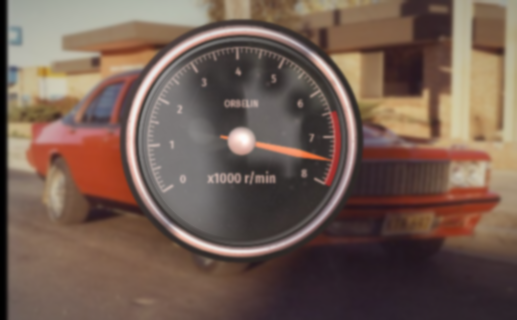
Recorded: 7500 rpm
